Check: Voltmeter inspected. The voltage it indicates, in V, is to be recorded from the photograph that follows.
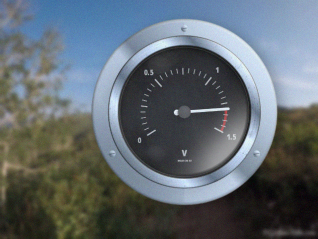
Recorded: 1.3 V
